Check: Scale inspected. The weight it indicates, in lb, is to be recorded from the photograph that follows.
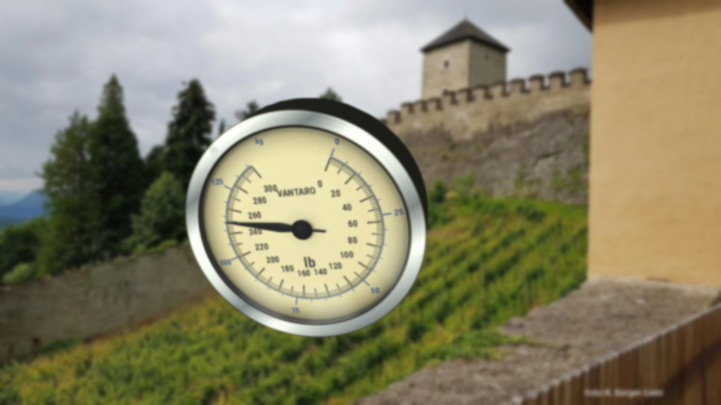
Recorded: 250 lb
